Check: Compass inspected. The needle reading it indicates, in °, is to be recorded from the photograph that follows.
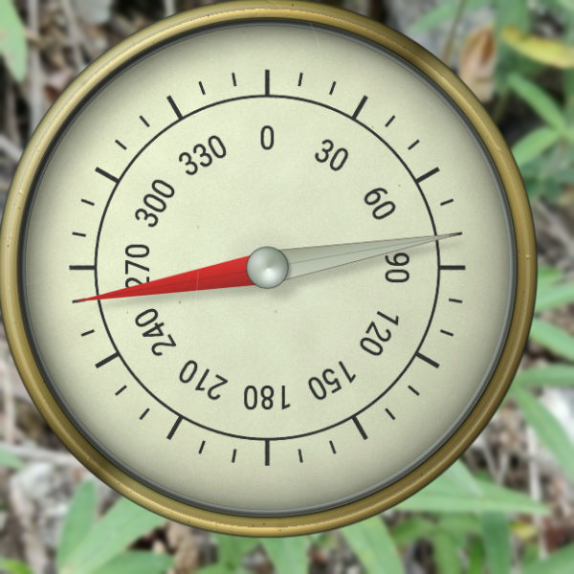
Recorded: 260 °
